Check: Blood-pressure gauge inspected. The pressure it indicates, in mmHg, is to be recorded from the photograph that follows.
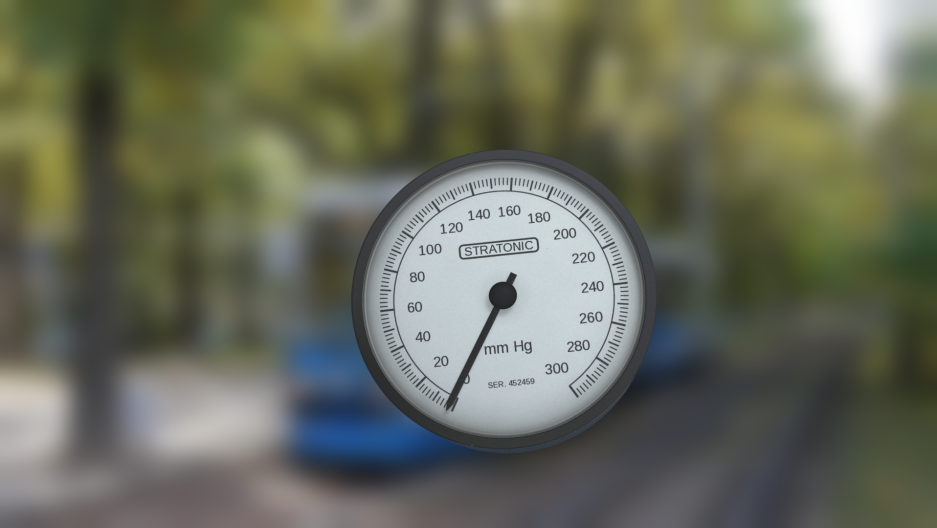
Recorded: 2 mmHg
